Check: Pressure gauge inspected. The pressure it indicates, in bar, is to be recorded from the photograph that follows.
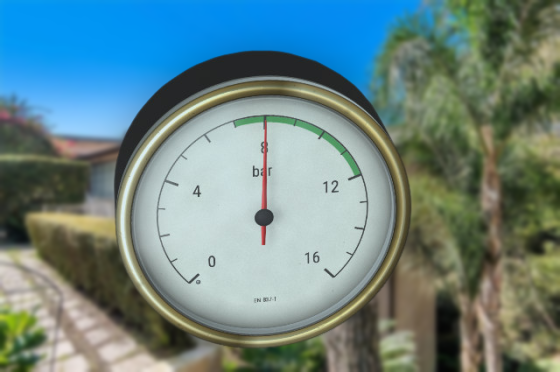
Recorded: 8 bar
